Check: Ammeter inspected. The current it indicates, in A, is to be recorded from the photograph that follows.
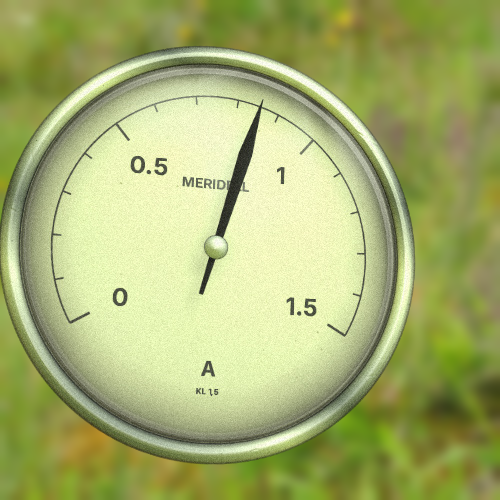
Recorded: 0.85 A
